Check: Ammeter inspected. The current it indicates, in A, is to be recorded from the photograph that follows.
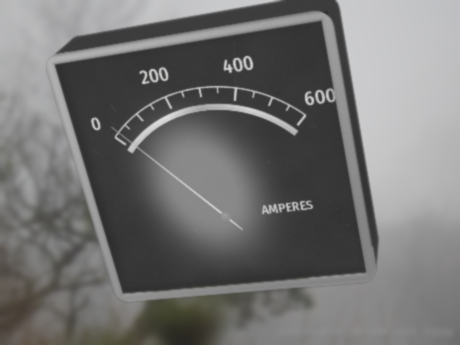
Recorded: 25 A
